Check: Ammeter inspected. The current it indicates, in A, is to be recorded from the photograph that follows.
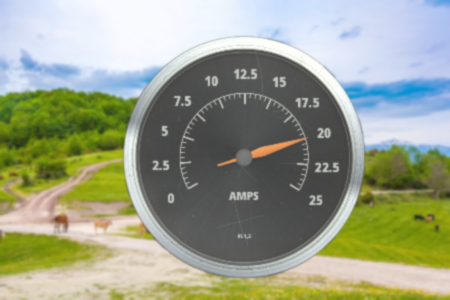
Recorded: 20 A
